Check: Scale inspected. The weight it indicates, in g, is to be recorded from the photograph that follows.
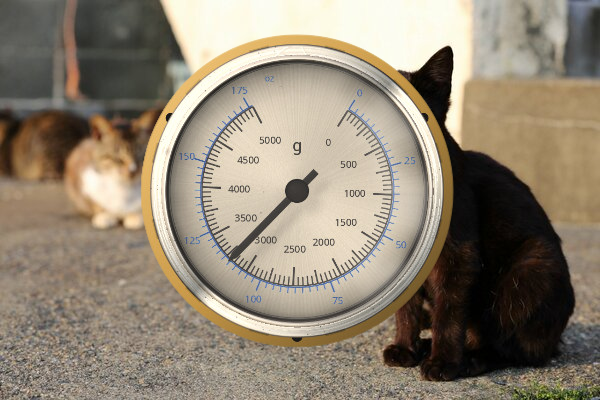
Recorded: 3200 g
